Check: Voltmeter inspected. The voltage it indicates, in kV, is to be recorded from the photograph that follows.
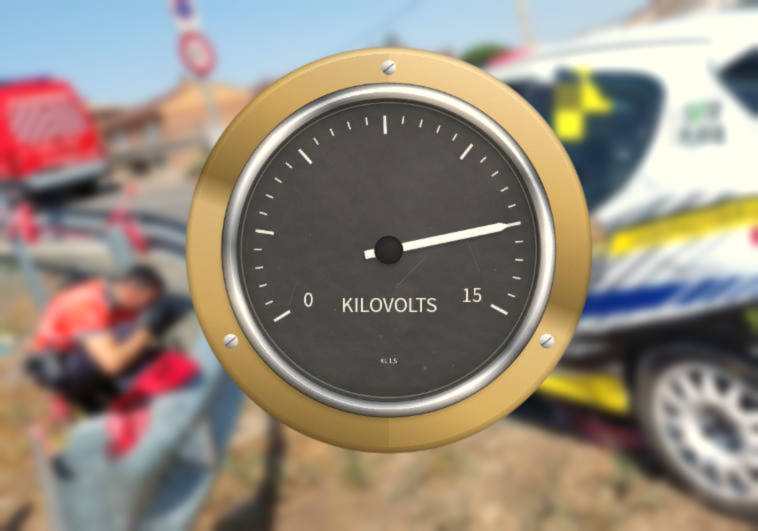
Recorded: 12.5 kV
